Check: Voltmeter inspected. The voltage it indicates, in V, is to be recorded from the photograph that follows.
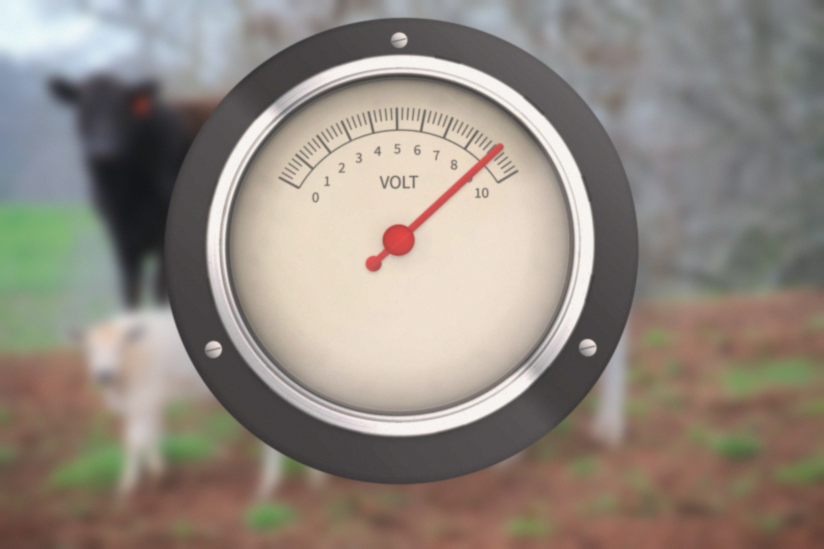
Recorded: 9 V
